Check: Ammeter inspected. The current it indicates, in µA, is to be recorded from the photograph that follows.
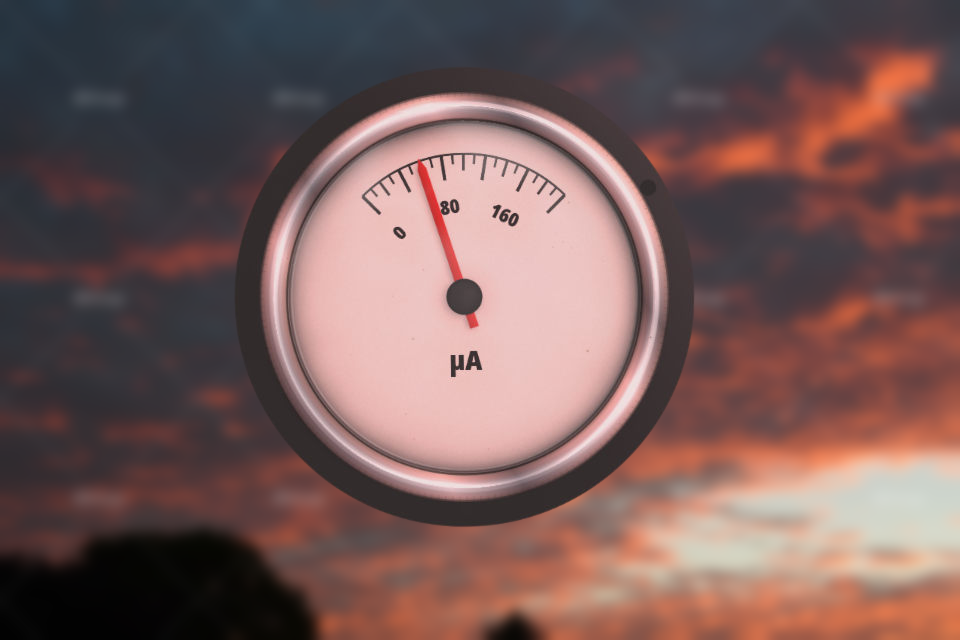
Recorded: 60 µA
